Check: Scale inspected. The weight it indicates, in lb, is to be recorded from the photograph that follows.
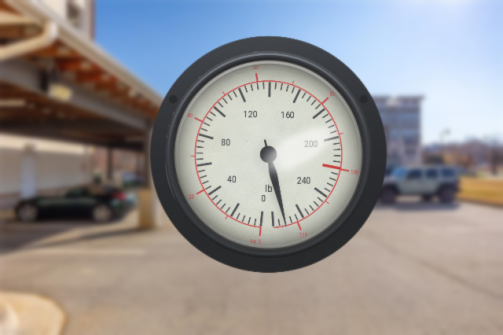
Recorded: 272 lb
